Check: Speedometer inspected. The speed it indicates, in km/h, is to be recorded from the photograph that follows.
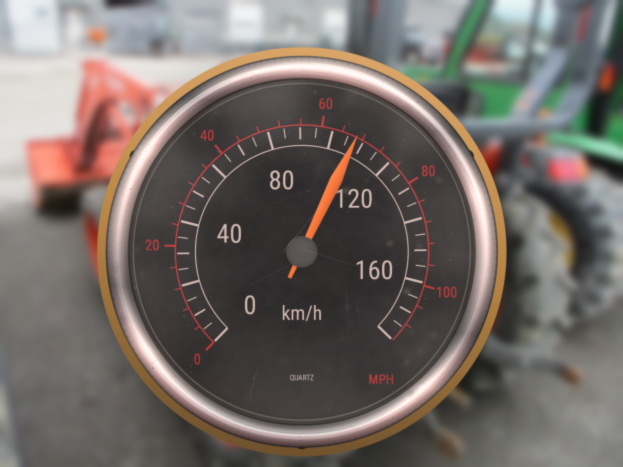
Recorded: 107.5 km/h
